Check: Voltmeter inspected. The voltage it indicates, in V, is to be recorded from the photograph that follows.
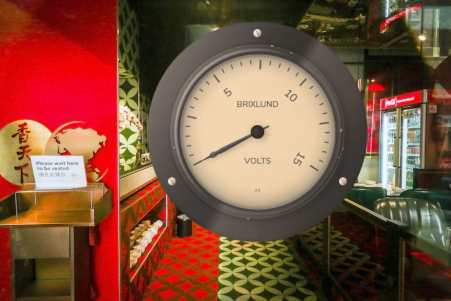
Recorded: 0 V
